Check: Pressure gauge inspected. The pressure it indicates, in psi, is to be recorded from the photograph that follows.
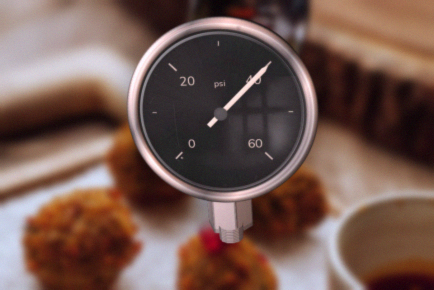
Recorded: 40 psi
